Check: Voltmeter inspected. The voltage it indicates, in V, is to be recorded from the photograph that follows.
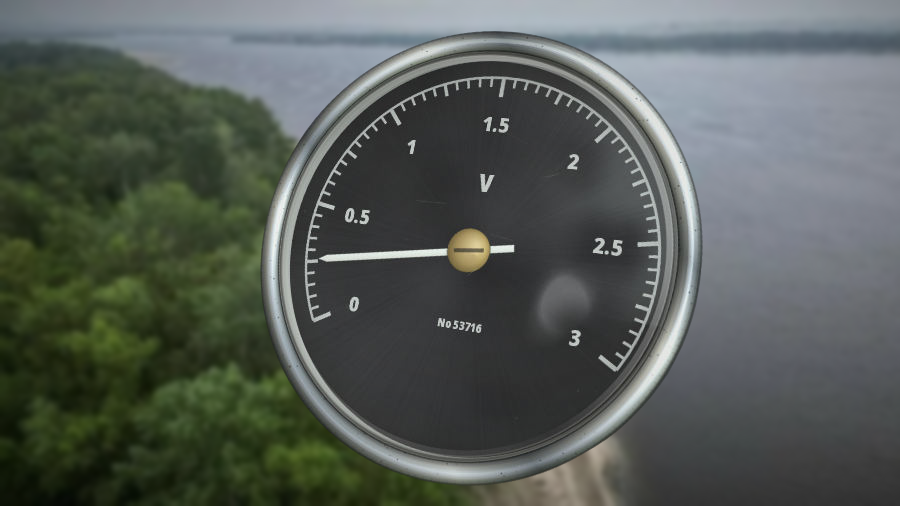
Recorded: 0.25 V
